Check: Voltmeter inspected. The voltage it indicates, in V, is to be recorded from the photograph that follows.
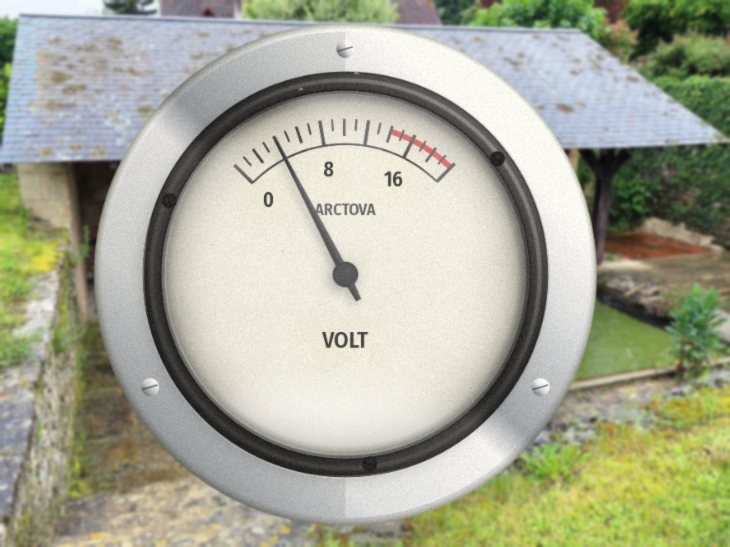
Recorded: 4 V
